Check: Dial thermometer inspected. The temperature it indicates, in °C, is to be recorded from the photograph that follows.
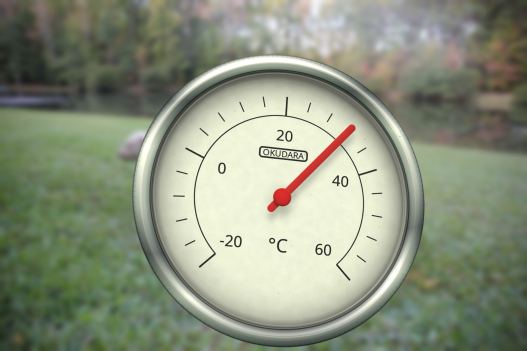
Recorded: 32 °C
